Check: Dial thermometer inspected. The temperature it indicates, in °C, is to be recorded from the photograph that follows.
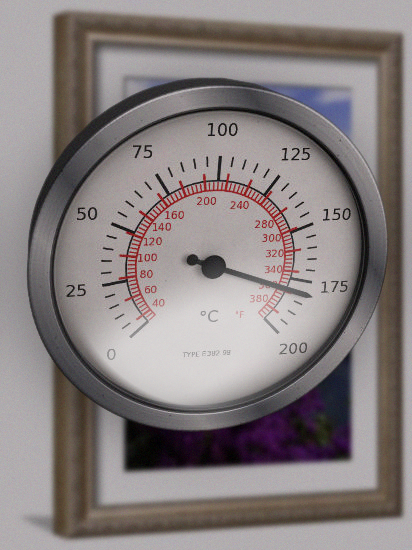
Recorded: 180 °C
